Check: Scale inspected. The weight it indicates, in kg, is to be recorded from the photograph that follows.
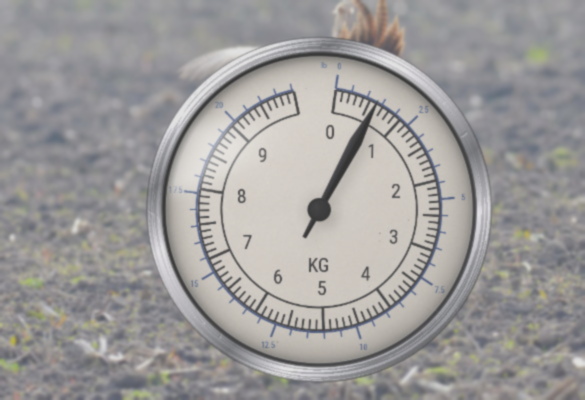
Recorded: 0.6 kg
